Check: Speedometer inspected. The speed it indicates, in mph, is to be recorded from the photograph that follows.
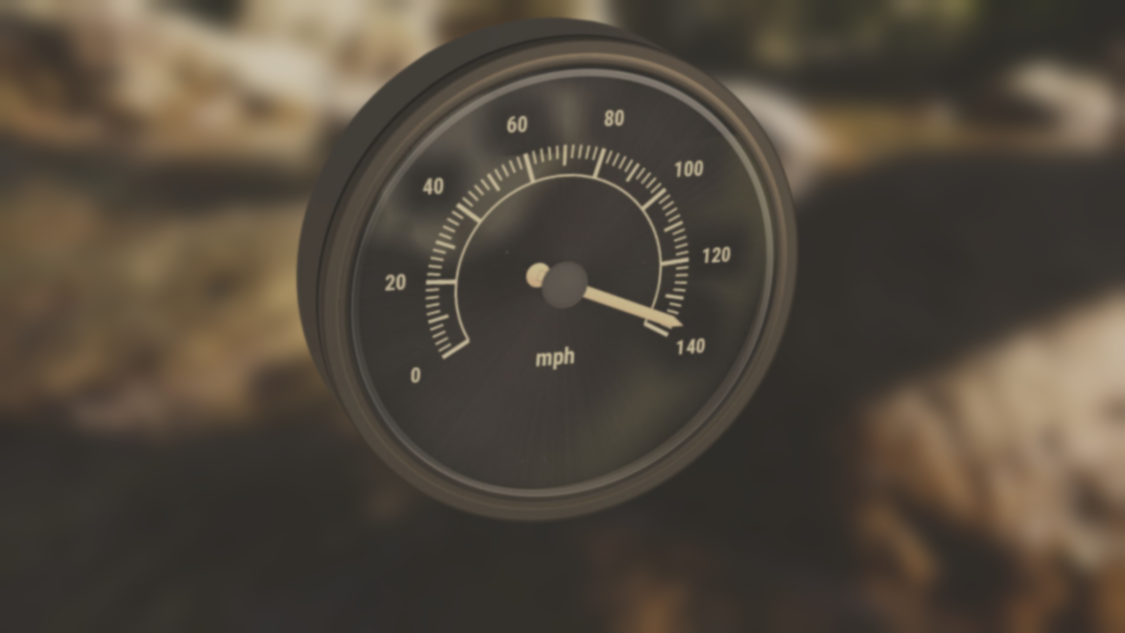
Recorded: 136 mph
